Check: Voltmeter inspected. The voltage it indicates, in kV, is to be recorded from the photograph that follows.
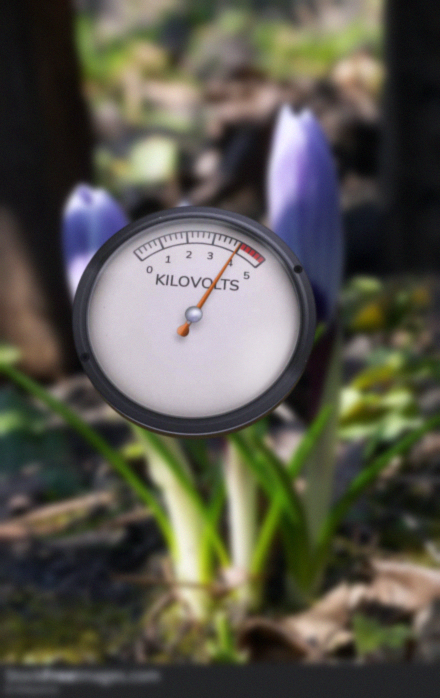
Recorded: 4 kV
